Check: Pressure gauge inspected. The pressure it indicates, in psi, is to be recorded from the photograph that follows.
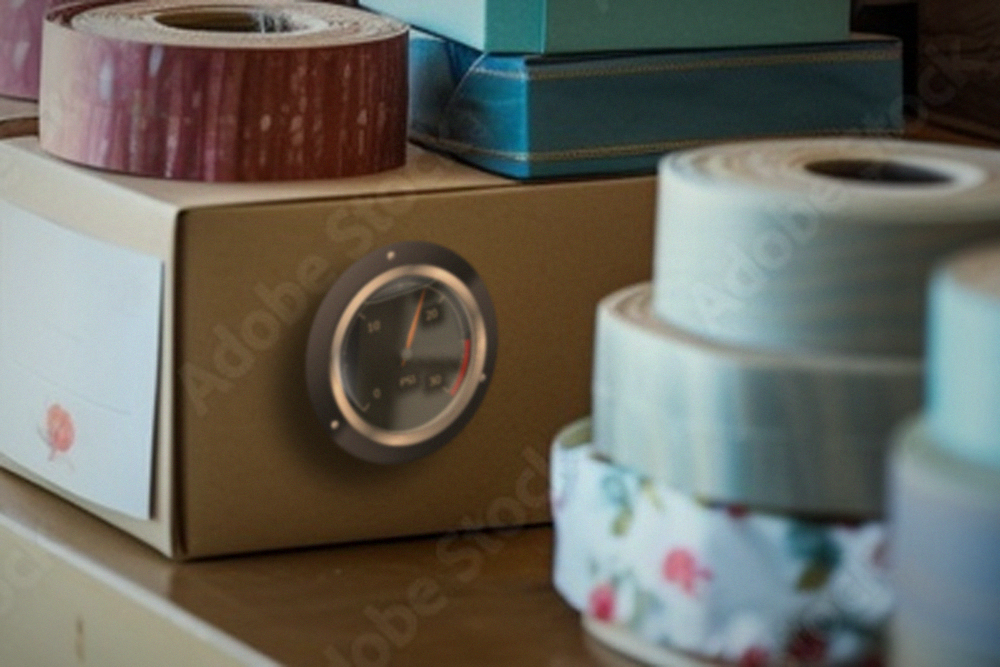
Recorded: 17.5 psi
